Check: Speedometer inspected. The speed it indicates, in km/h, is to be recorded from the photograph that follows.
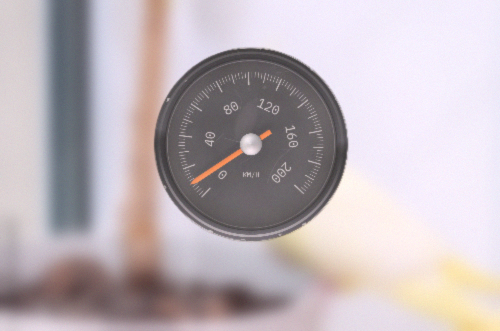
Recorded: 10 km/h
